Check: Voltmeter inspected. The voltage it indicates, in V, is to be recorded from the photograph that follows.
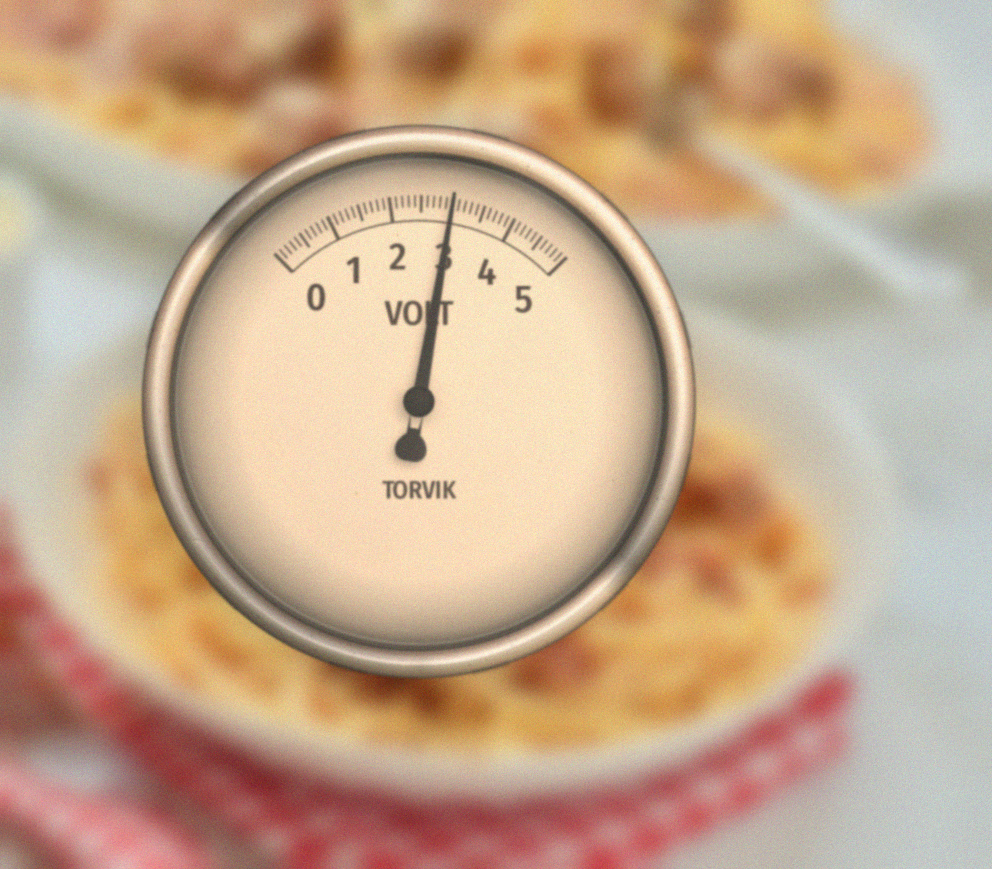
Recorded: 3 V
